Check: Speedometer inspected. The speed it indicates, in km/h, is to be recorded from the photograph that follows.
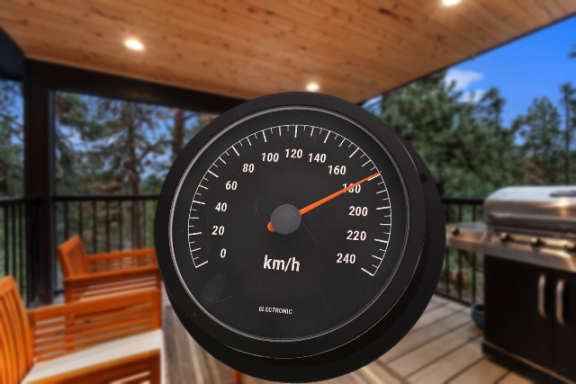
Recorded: 180 km/h
